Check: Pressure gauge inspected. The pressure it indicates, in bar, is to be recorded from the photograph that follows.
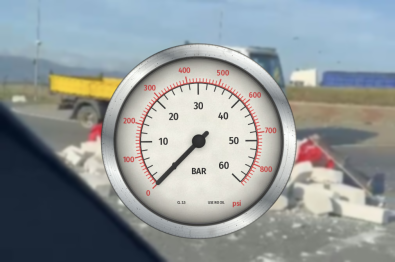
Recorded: 0 bar
